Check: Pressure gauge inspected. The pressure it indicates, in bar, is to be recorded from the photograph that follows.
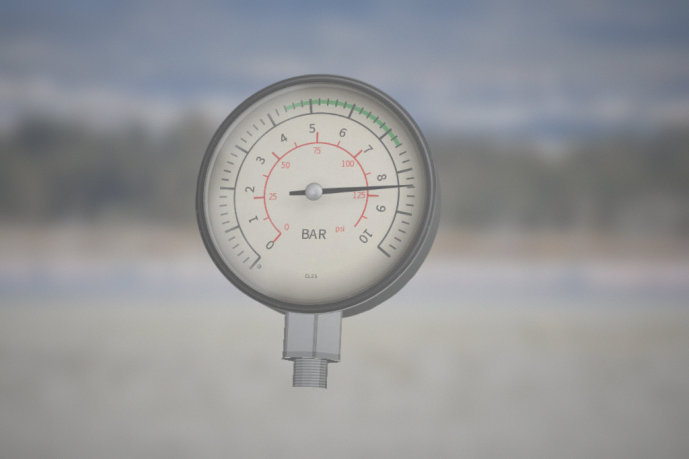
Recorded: 8.4 bar
